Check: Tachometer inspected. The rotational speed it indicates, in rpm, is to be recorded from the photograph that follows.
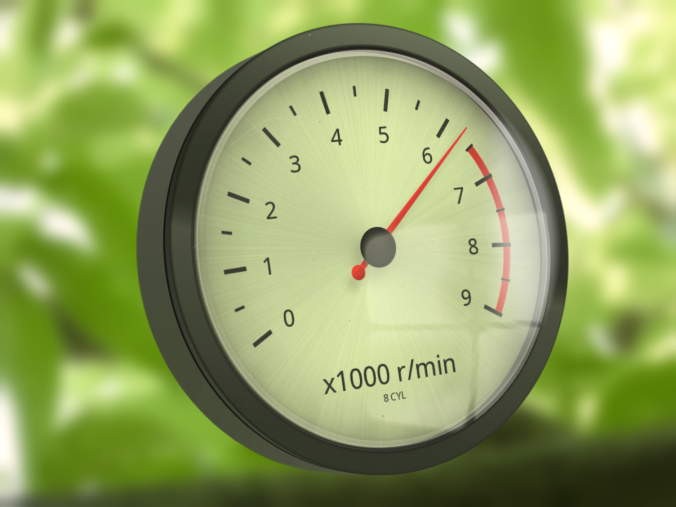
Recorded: 6250 rpm
